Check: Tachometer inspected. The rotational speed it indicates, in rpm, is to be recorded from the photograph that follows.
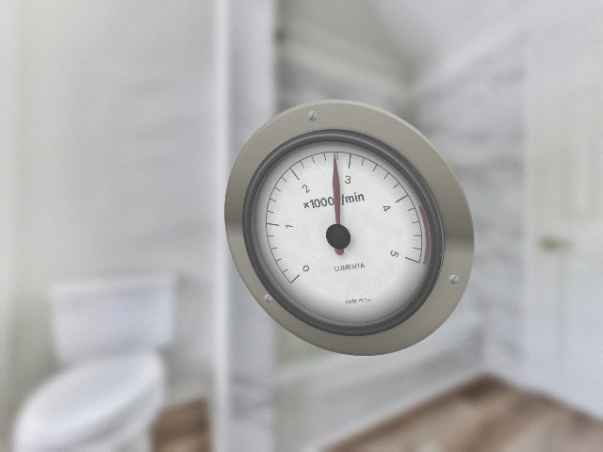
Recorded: 2800 rpm
